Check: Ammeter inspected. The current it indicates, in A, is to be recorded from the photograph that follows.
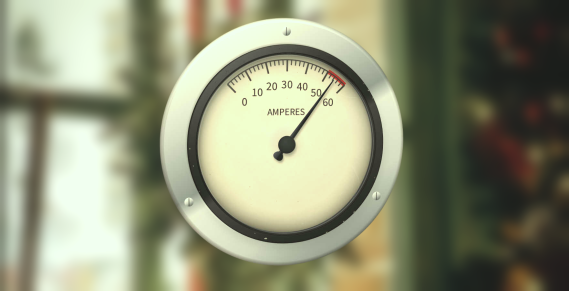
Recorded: 54 A
